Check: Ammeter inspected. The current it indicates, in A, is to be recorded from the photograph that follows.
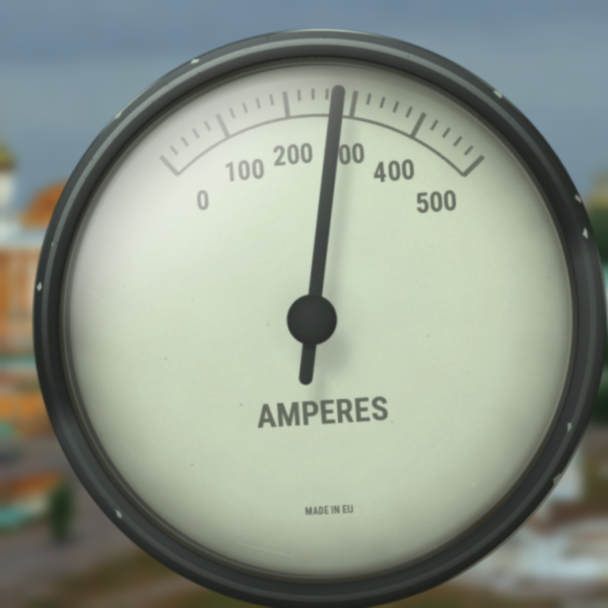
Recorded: 280 A
